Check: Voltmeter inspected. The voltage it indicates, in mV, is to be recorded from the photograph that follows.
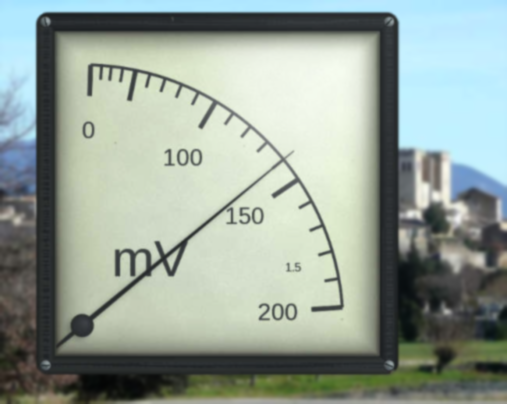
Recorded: 140 mV
